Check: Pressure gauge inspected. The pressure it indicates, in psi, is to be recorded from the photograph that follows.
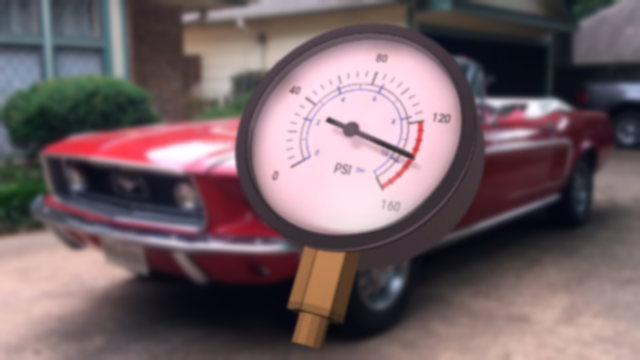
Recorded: 140 psi
